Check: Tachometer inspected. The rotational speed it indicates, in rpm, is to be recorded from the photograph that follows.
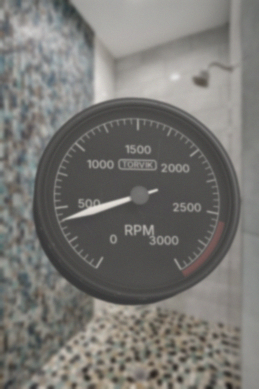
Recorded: 400 rpm
